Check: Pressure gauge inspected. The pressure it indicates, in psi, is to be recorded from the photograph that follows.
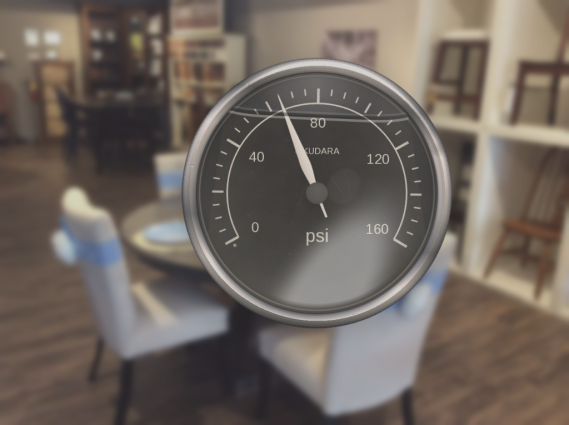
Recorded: 65 psi
